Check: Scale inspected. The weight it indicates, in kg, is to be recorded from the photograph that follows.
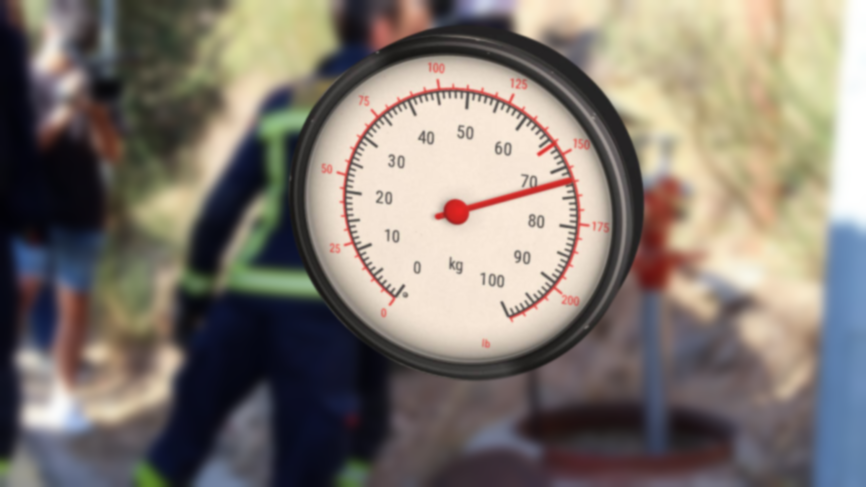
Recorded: 72 kg
